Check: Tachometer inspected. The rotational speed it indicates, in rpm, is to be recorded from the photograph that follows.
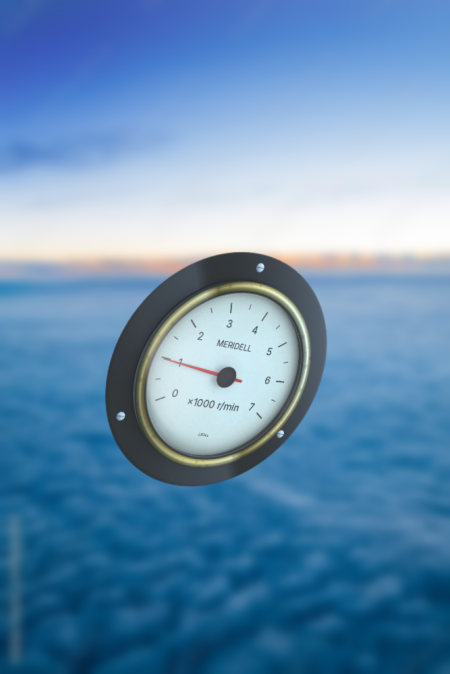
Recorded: 1000 rpm
